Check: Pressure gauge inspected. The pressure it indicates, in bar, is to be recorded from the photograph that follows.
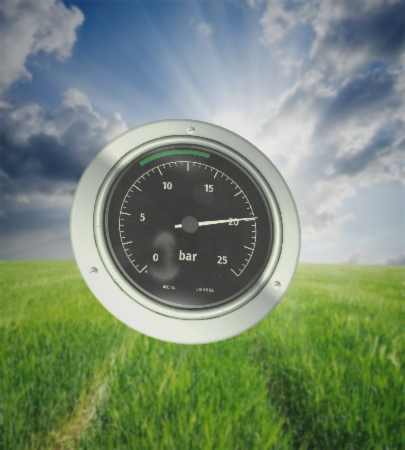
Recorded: 20 bar
